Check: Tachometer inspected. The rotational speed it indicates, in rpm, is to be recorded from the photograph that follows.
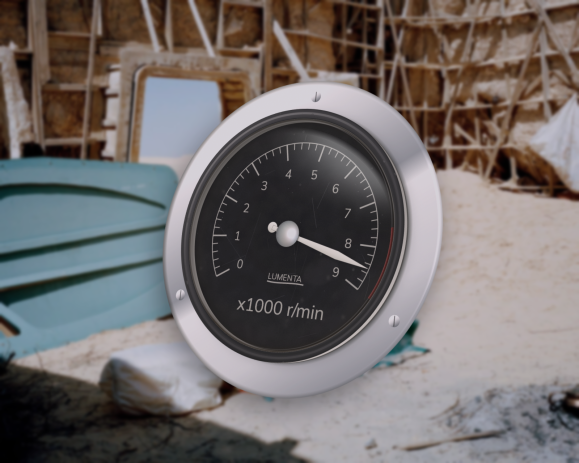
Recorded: 8500 rpm
